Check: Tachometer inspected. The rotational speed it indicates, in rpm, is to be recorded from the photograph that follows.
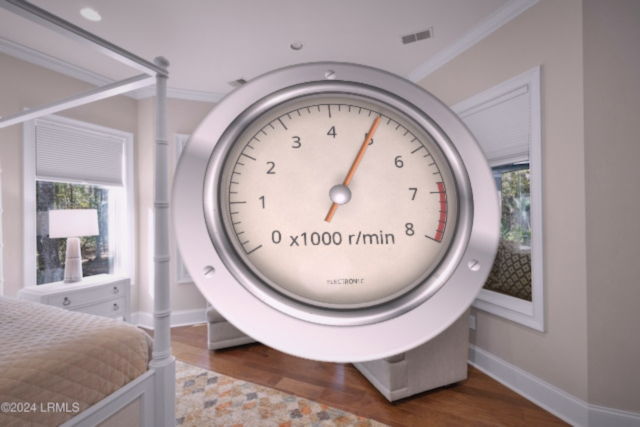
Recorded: 5000 rpm
